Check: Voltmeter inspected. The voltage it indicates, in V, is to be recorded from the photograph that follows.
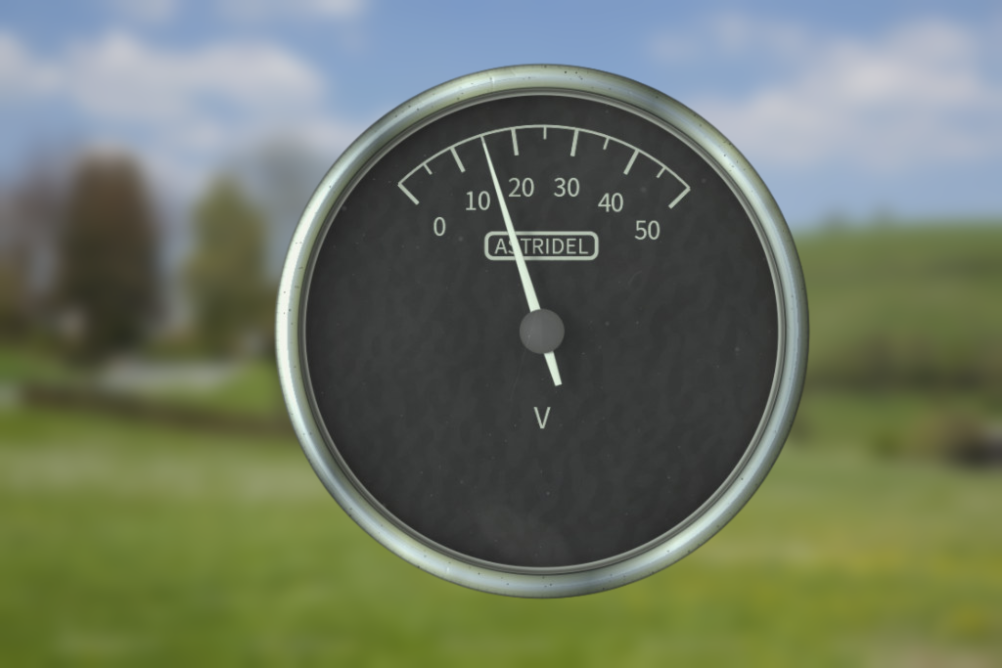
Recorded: 15 V
